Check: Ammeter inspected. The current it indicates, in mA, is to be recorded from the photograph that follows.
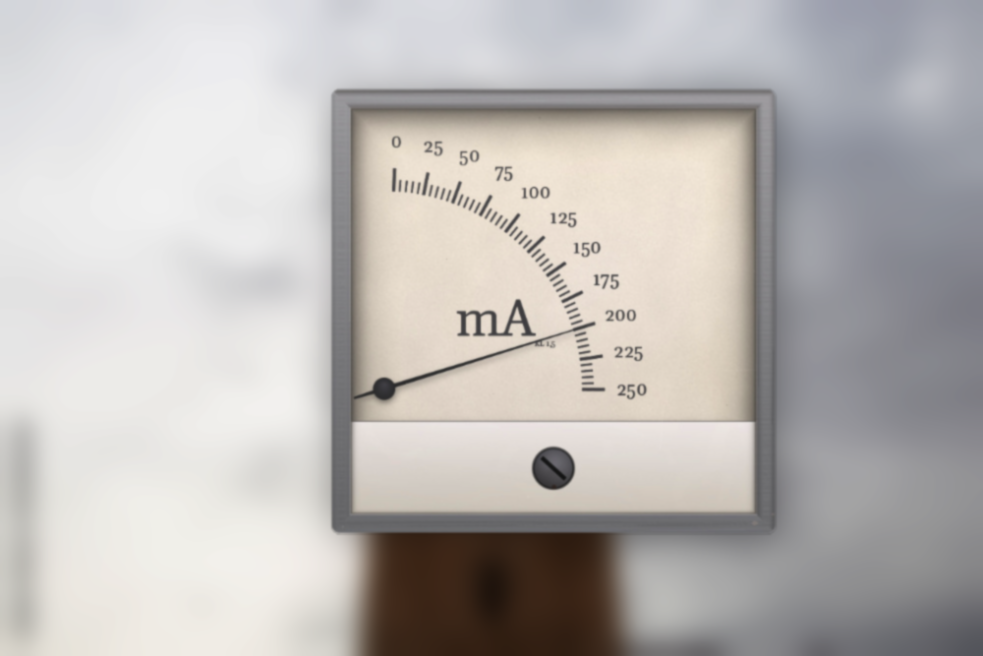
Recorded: 200 mA
